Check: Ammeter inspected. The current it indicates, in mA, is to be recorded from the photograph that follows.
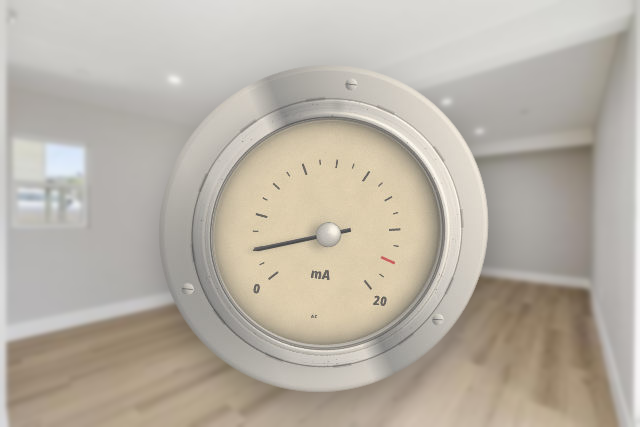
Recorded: 2 mA
